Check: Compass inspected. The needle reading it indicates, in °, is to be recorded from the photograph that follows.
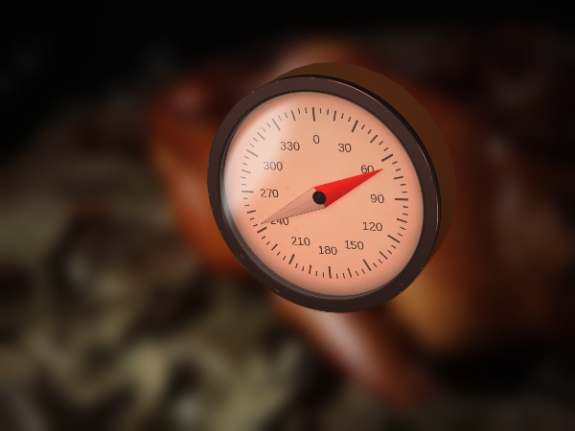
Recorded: 65 °
